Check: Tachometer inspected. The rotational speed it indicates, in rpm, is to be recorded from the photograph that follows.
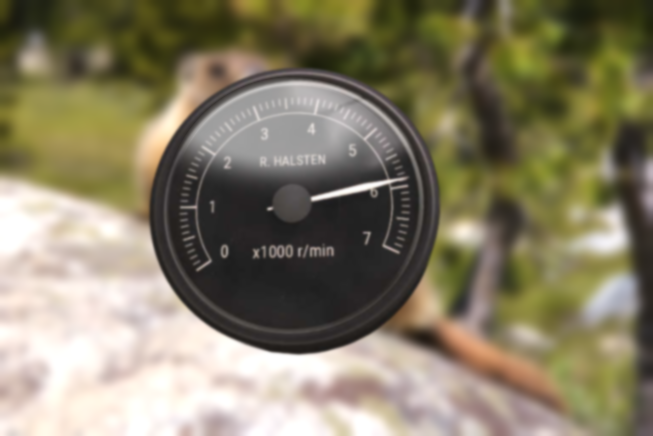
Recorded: 5900 rpm
